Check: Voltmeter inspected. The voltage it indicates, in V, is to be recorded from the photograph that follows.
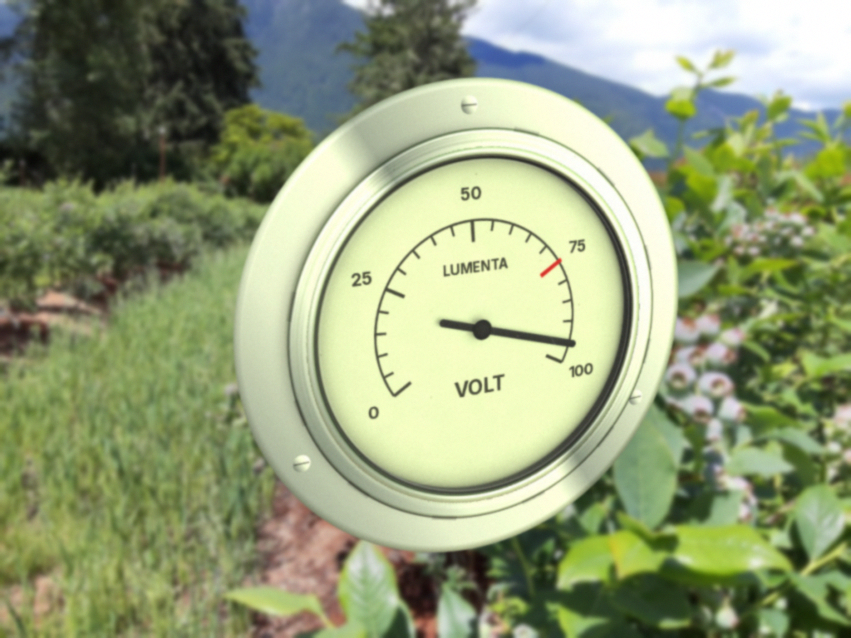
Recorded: 95 V
